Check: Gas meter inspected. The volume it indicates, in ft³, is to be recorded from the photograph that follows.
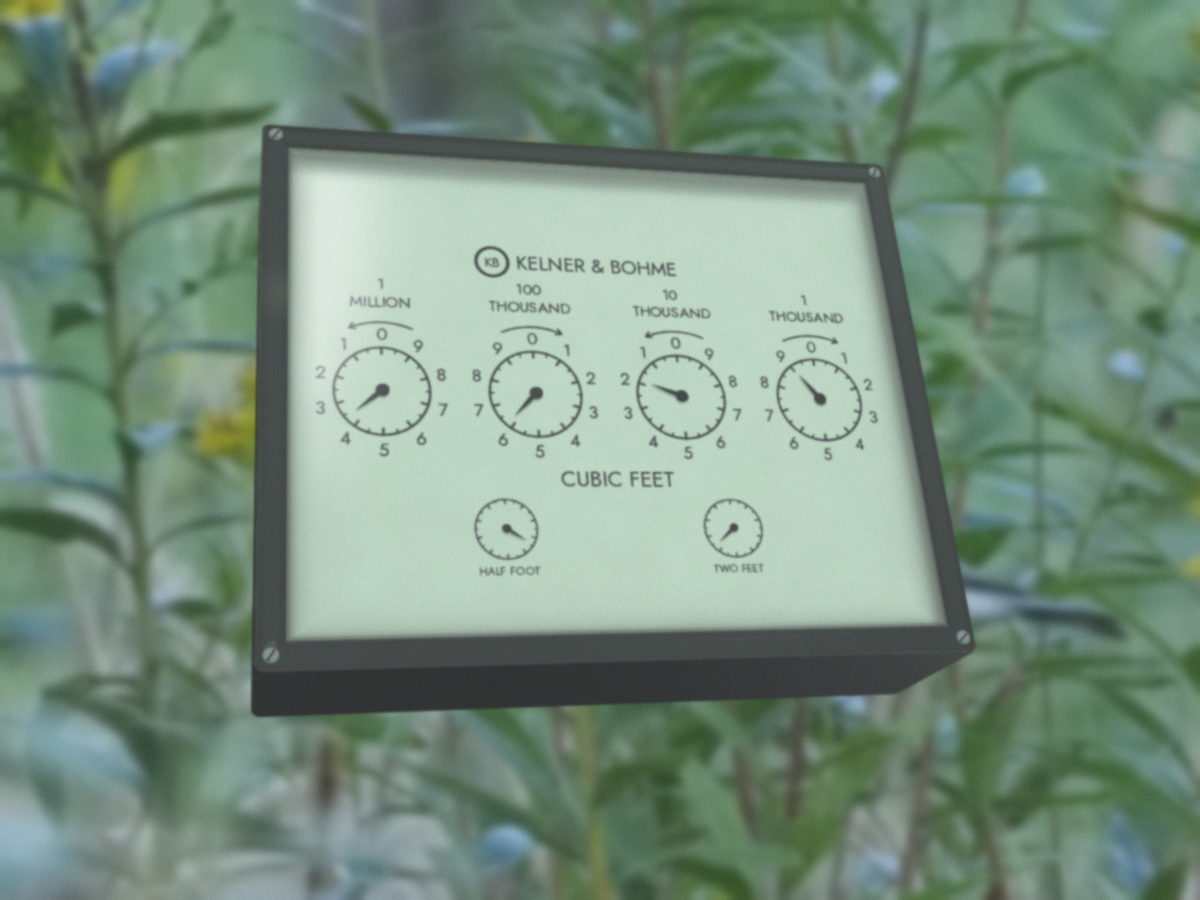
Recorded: 361900 ft³
